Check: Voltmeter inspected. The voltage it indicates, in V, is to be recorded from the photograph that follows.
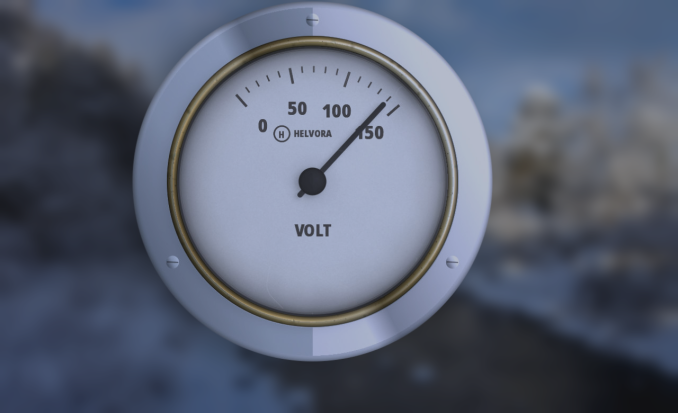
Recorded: 140 V
